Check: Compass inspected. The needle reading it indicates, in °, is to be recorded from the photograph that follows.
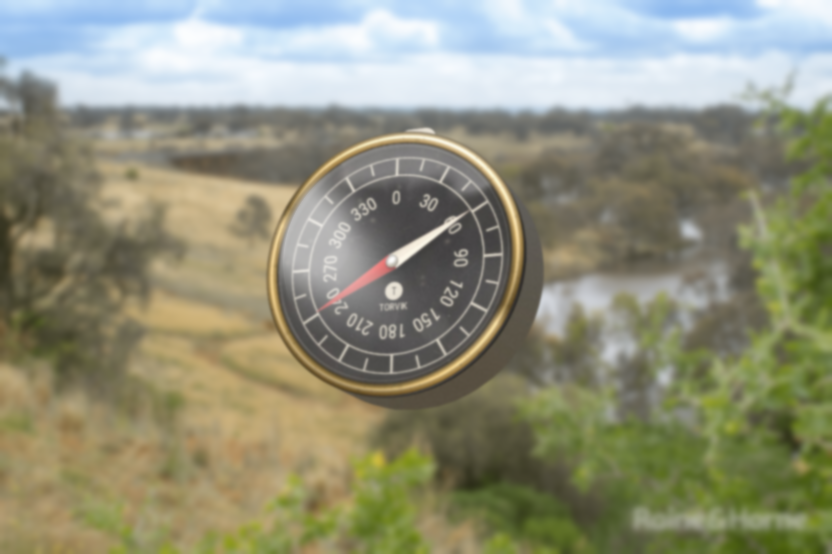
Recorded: 240 °
